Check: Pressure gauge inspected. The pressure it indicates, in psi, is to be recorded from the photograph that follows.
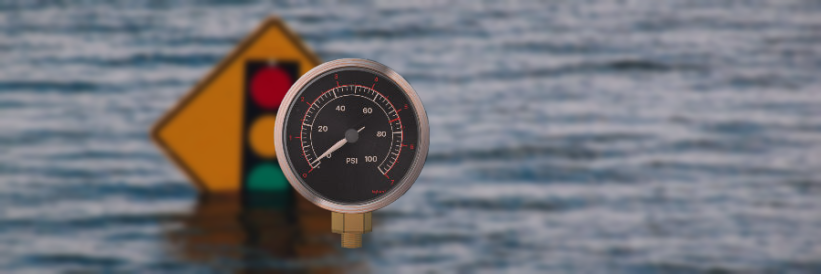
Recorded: 2 psi
